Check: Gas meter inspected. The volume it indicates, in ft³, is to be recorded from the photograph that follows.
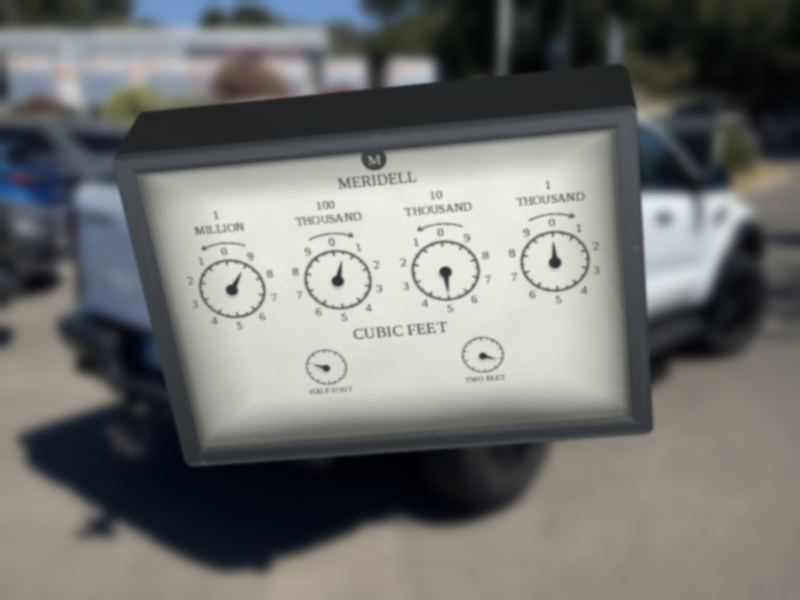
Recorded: 905000 ft³
